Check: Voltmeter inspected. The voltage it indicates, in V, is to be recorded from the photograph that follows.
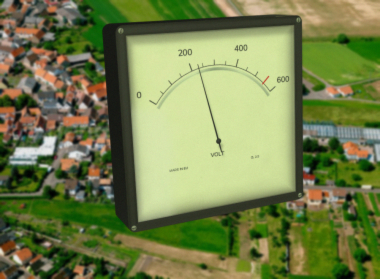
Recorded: 225 V
